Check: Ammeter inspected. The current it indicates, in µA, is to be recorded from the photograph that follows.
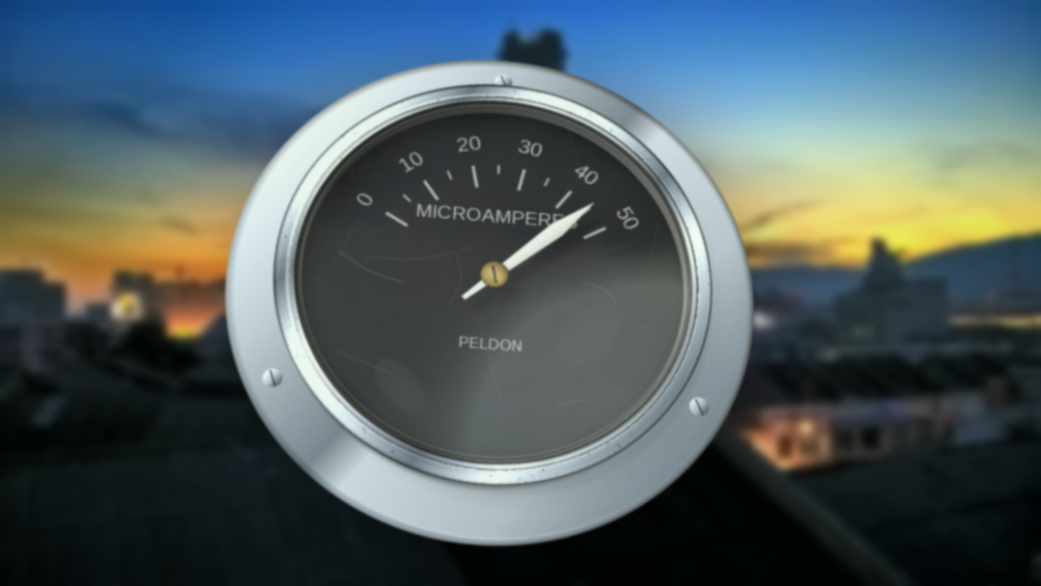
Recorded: 45 µA
